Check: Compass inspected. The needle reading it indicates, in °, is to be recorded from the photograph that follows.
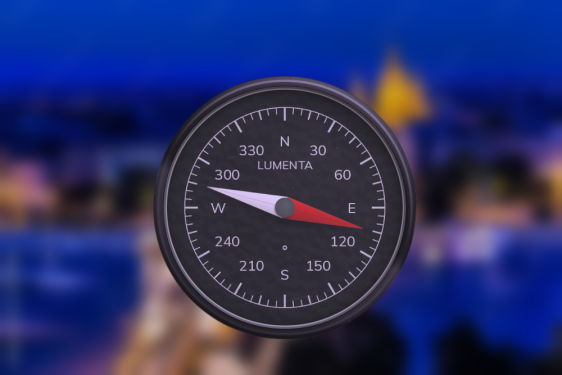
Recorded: 105 °
